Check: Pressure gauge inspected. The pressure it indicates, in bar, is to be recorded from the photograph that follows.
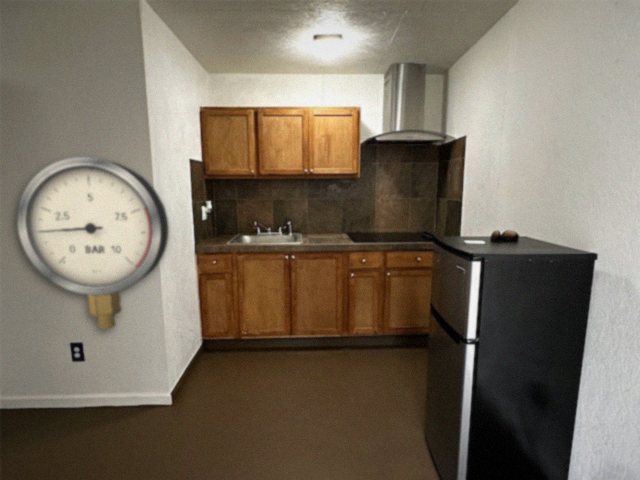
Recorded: 1.5 bar
